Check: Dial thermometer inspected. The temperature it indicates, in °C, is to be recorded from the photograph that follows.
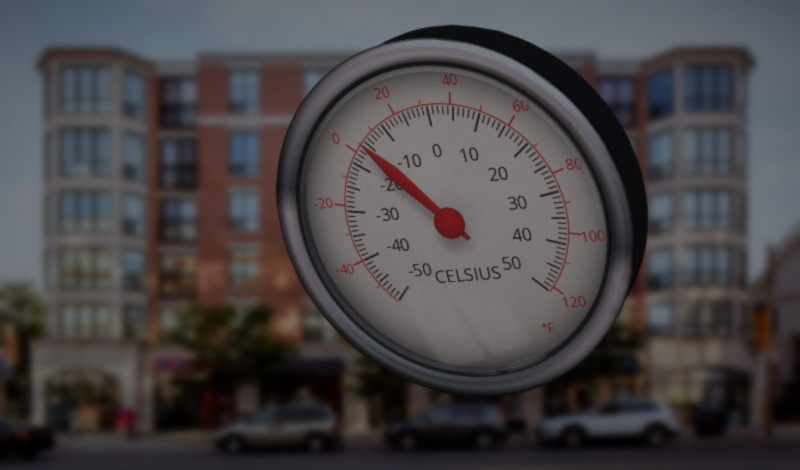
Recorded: -15 °C
